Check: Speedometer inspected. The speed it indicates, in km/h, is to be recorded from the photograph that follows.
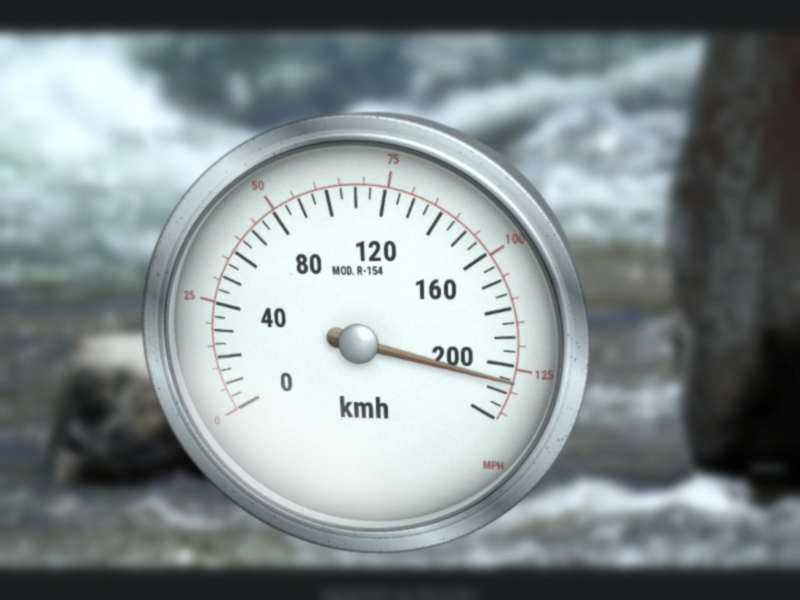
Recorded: 205 km/h
